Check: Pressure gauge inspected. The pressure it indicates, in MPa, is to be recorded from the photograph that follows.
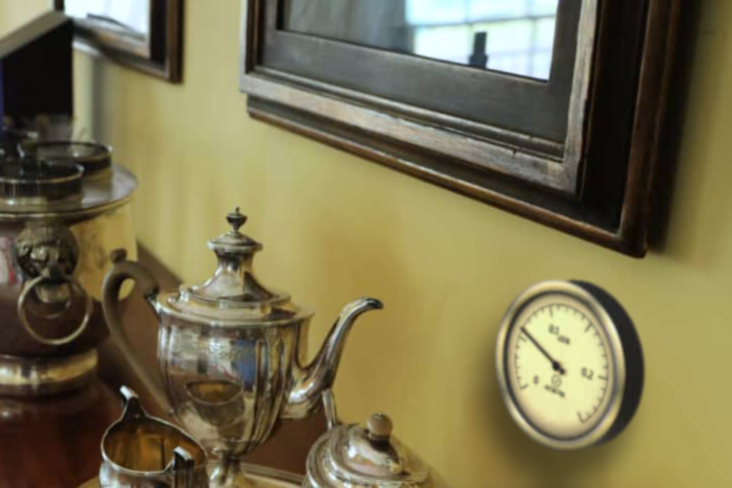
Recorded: 0.06 MPa
